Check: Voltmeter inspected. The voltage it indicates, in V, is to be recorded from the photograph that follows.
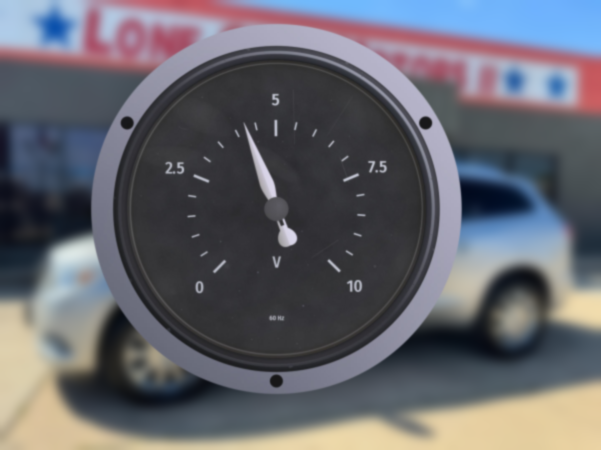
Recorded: 4.25 V
